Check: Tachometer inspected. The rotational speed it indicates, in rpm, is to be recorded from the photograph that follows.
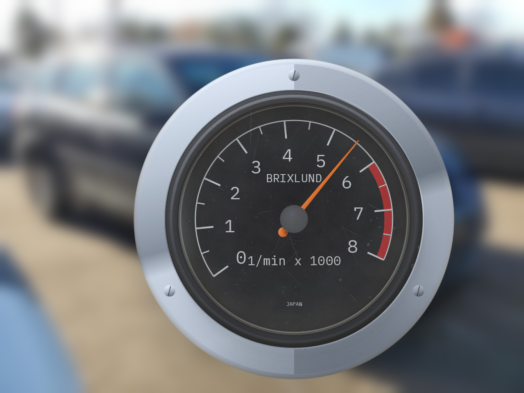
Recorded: 5500 rpm
